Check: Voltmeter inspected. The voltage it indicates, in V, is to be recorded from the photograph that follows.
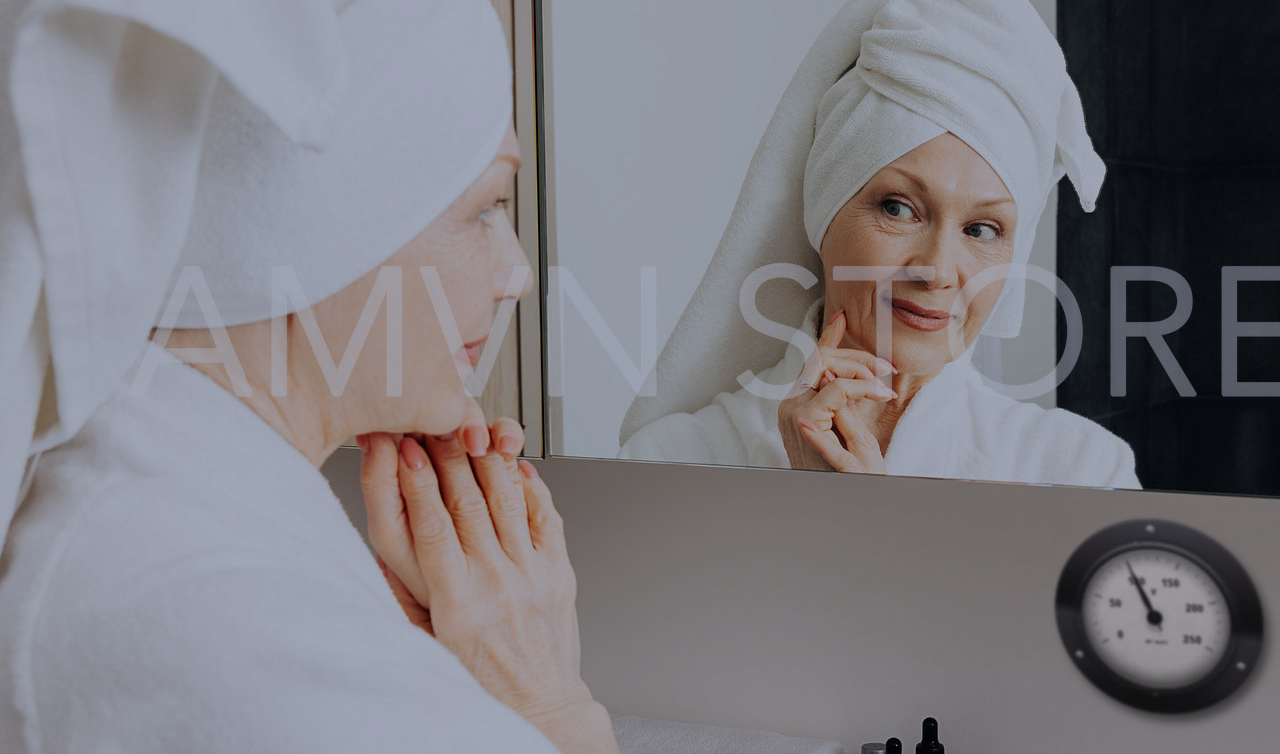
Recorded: 100 V
